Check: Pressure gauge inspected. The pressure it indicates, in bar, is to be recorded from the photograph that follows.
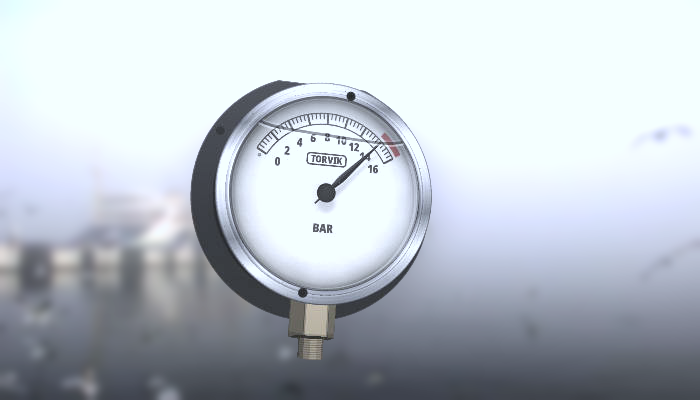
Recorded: 14 bar
